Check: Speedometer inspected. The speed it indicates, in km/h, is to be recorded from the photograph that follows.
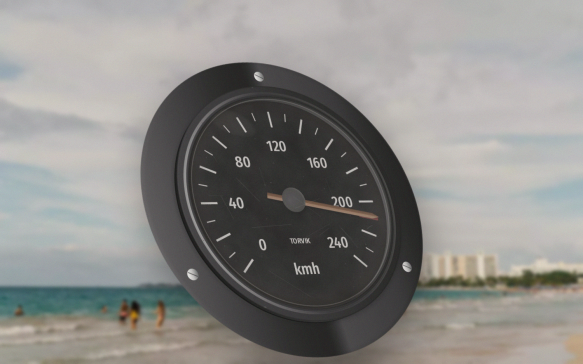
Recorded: 210 km/h
